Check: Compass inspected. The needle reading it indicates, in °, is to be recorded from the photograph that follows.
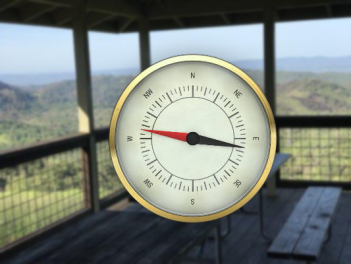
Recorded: 280 °
